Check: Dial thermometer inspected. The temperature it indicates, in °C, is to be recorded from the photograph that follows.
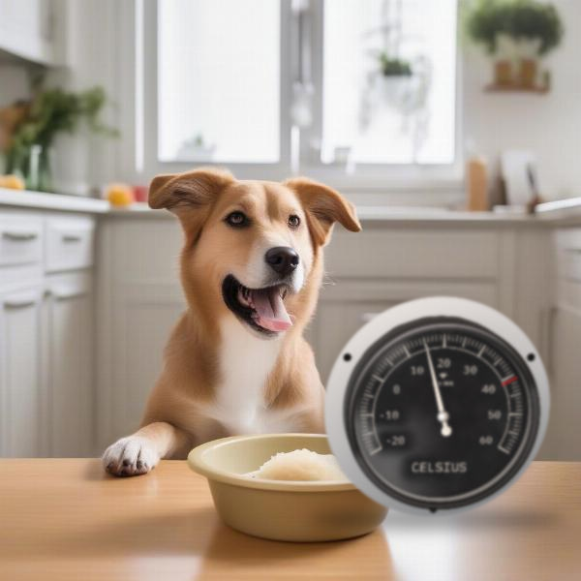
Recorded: 15 °C
